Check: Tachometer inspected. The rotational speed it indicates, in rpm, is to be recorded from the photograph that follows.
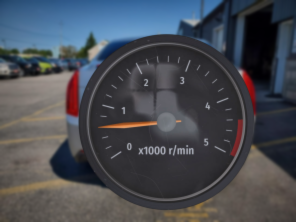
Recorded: 600 rpm
